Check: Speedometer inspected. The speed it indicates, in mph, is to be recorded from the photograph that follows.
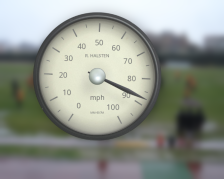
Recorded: 87.5 mph
